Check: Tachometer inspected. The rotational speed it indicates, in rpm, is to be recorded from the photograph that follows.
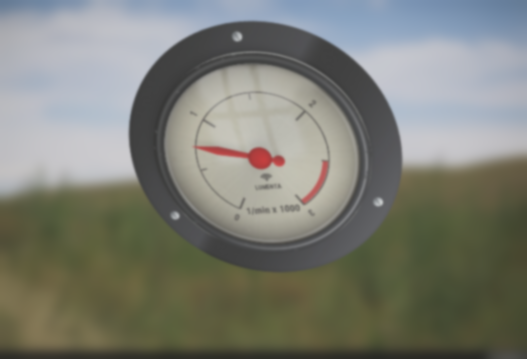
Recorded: 750 rpm
